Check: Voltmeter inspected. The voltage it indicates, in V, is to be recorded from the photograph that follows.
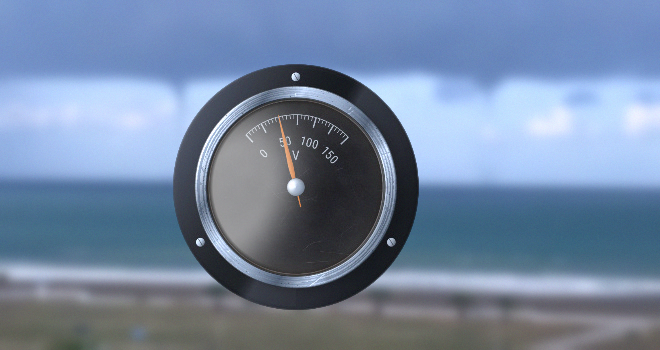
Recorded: 50 V
